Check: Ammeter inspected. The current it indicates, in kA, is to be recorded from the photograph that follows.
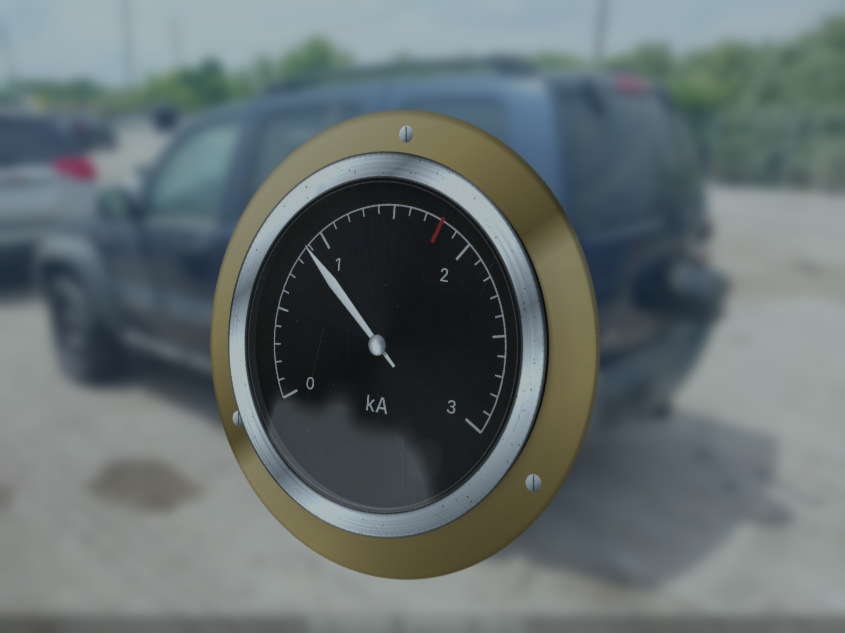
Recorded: 0.9 kA
